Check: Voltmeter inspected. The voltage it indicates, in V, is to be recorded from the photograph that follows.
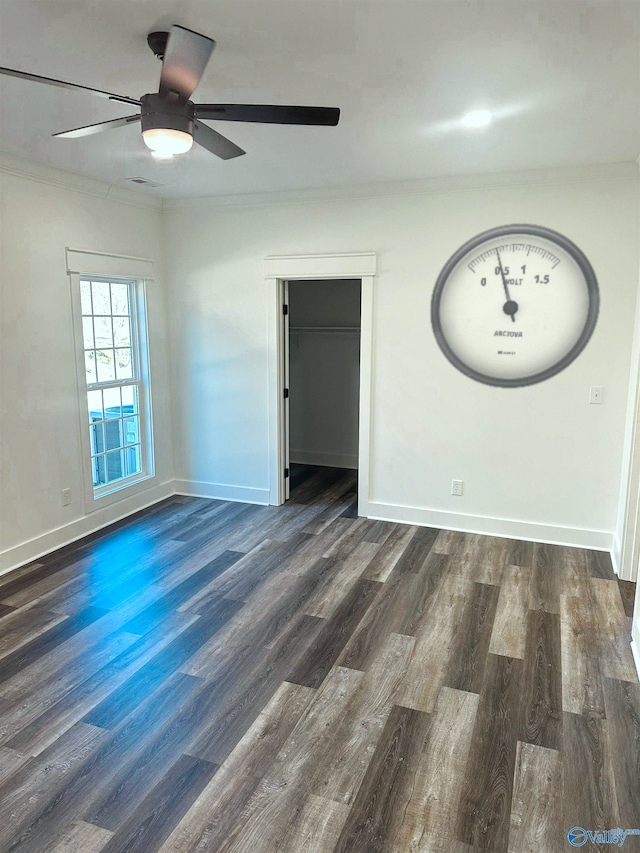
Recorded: 0.5 V
